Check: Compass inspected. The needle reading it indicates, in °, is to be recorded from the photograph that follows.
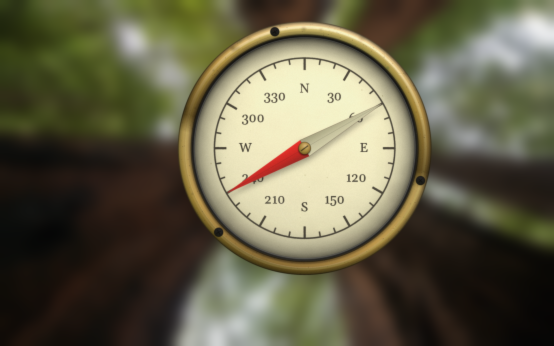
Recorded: 240 °
